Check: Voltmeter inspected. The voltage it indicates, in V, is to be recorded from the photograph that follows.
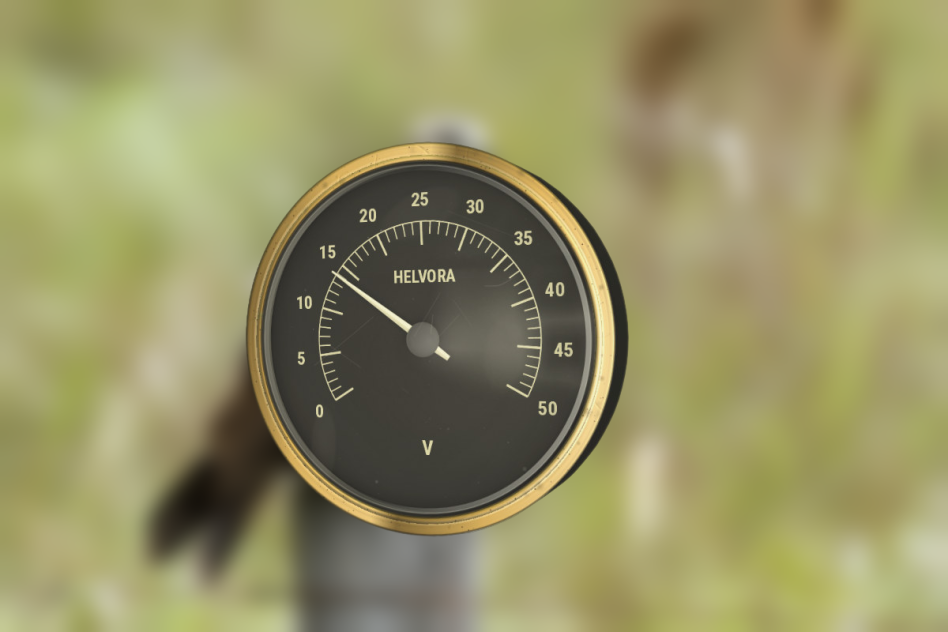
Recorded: 14 V
